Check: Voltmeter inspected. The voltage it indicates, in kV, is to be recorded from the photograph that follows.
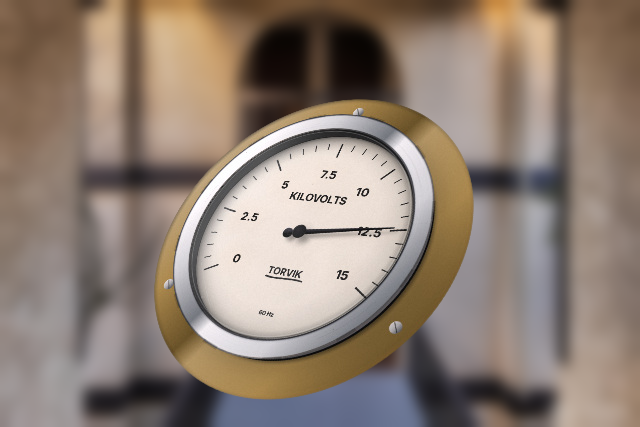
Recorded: 12.5 kV
